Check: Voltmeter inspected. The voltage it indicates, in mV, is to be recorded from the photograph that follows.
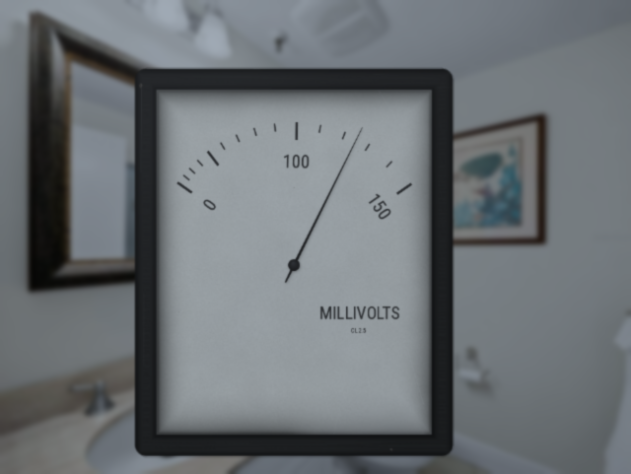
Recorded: 125 mV
